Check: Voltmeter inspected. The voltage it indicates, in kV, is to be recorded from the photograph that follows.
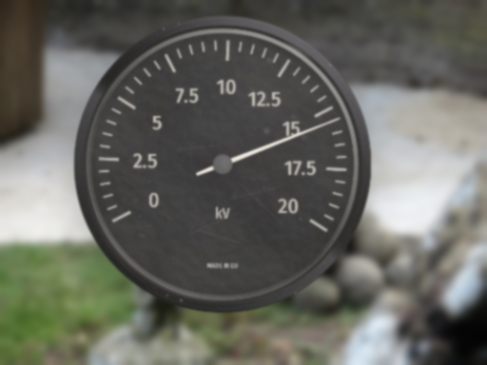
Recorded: 15.5 kV
